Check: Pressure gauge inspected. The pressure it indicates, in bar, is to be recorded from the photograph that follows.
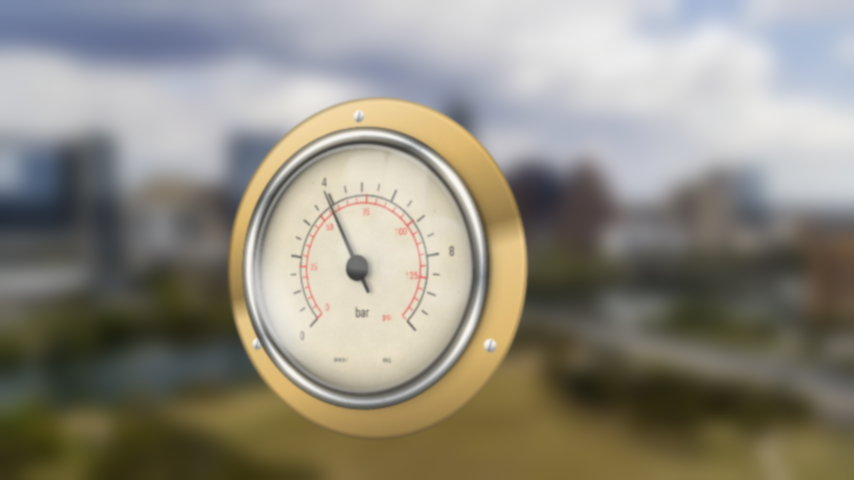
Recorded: 4 bar
